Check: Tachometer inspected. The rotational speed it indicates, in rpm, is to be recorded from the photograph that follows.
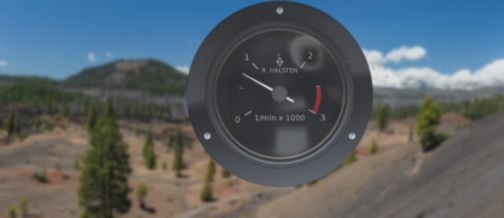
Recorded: 750 rpm
